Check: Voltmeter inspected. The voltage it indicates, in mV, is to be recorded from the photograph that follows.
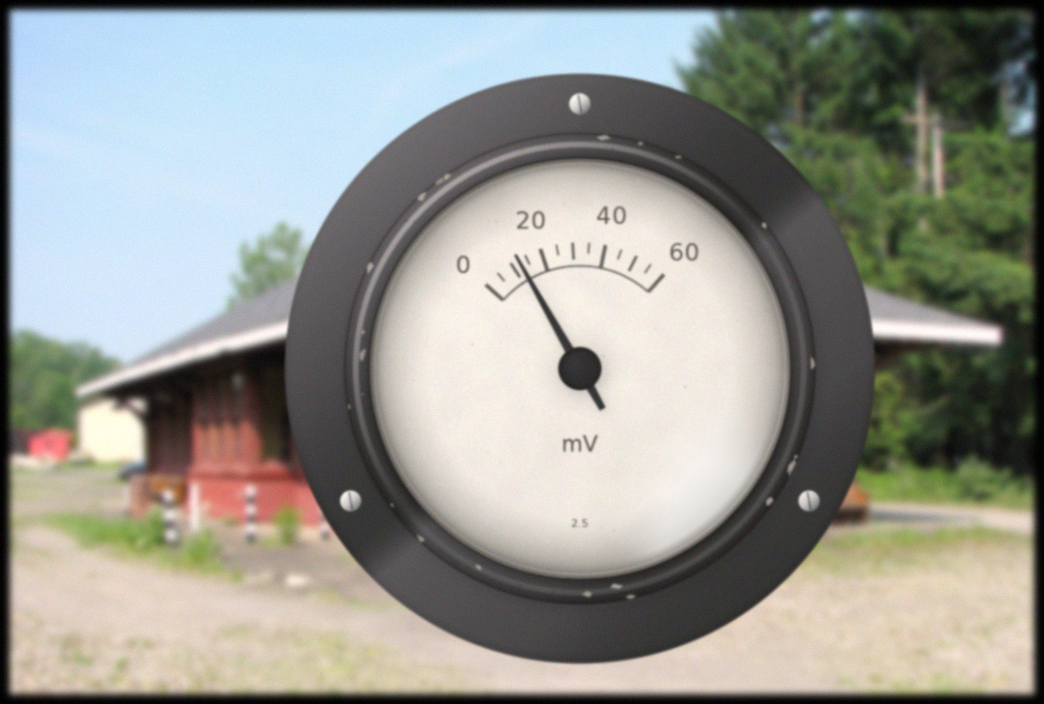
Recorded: 12.5 mV
